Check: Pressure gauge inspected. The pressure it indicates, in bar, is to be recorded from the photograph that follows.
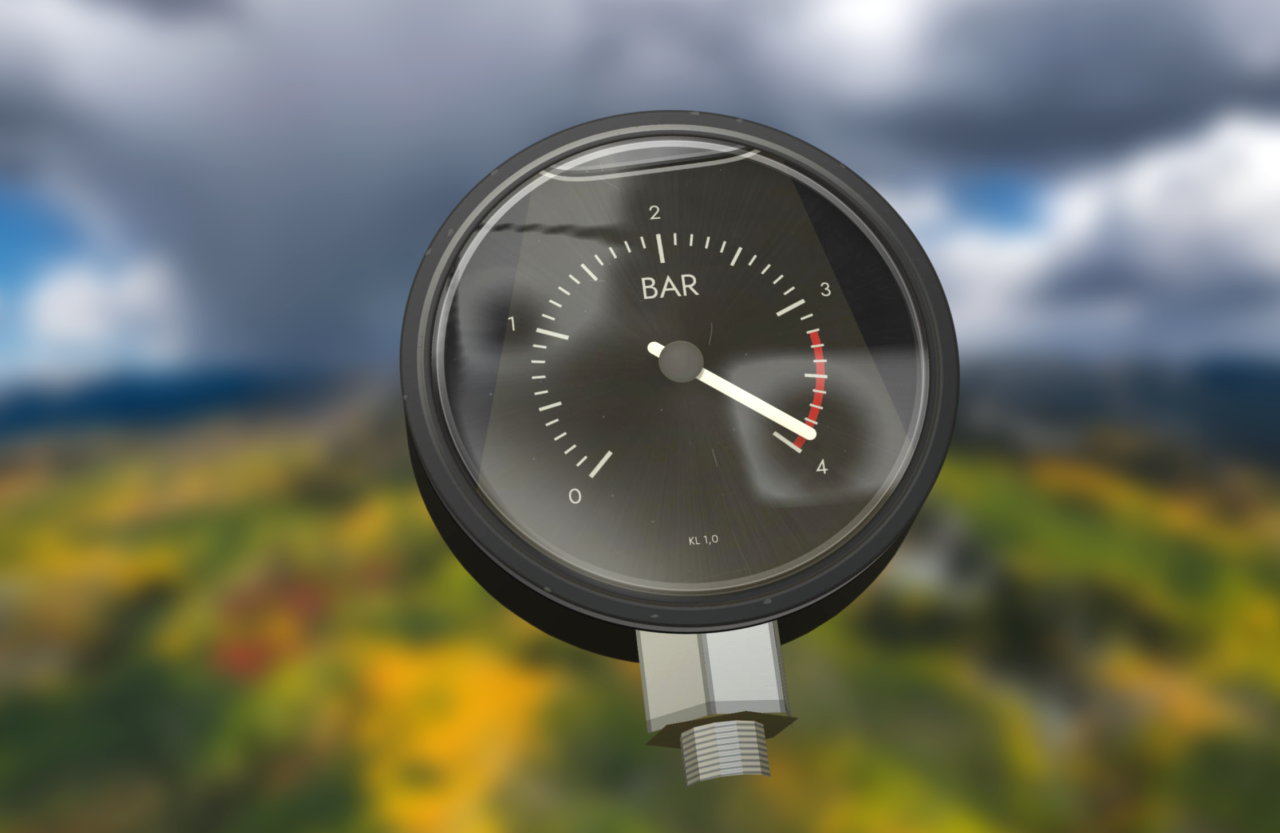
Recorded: 3.9 bar
